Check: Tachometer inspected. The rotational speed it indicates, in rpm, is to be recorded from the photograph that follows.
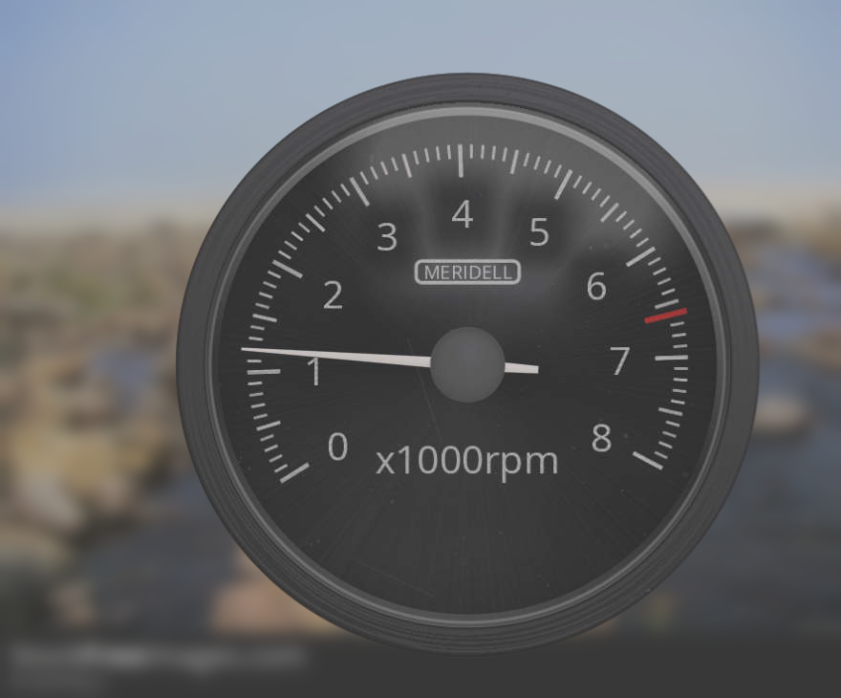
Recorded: 1200 rpm
